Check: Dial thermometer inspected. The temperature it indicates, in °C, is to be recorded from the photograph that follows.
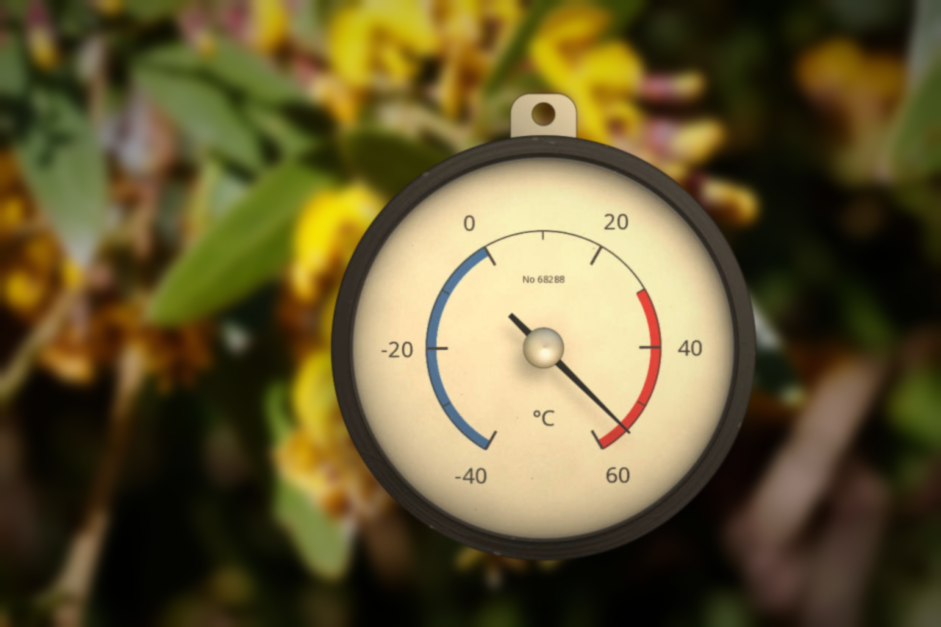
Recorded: 55 °C
